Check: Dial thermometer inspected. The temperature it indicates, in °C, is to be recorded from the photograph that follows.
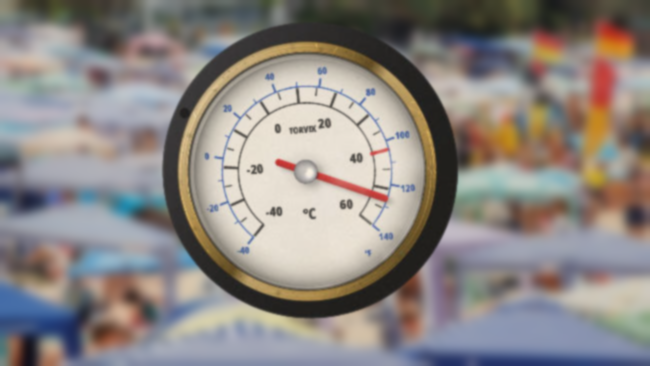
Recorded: 52.5 °C
